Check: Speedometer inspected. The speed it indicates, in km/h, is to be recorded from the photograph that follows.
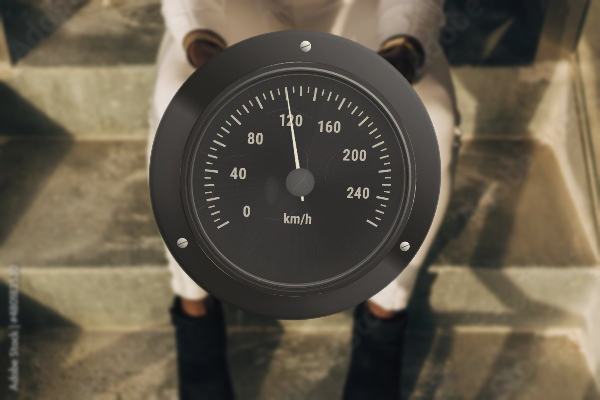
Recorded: 120 km/h
